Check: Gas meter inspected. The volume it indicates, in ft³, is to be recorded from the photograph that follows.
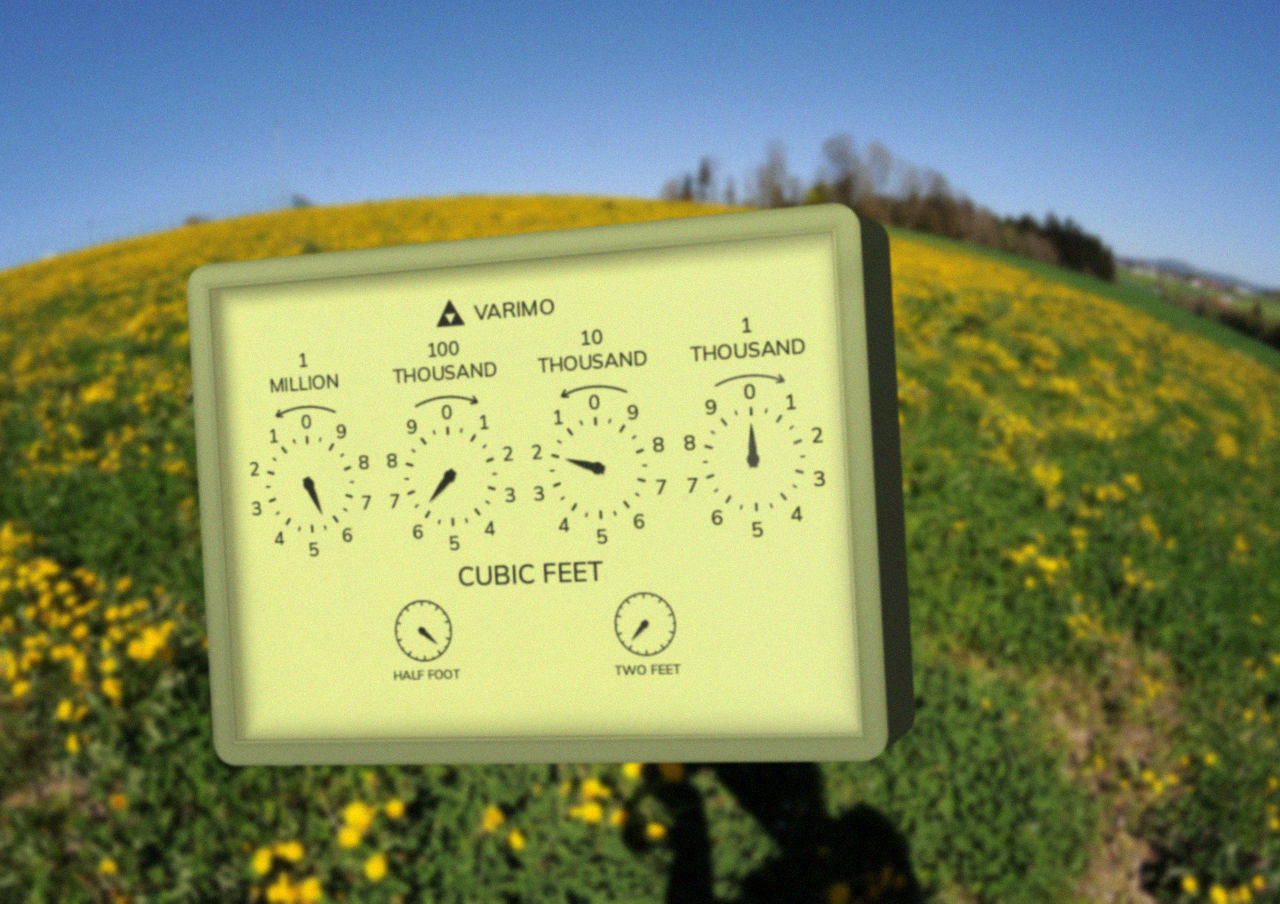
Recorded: 562000 ft³
